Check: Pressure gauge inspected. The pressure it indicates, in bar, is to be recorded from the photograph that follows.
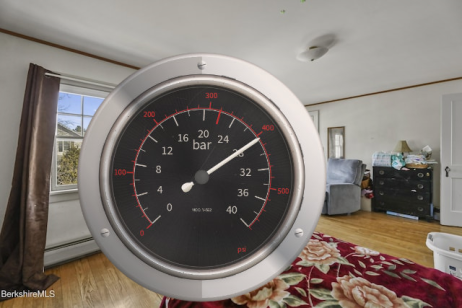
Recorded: 28 bar
